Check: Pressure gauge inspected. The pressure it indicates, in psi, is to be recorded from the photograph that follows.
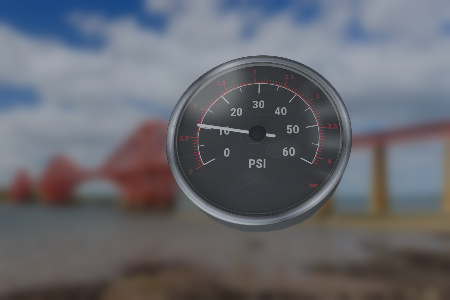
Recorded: 10 psi
